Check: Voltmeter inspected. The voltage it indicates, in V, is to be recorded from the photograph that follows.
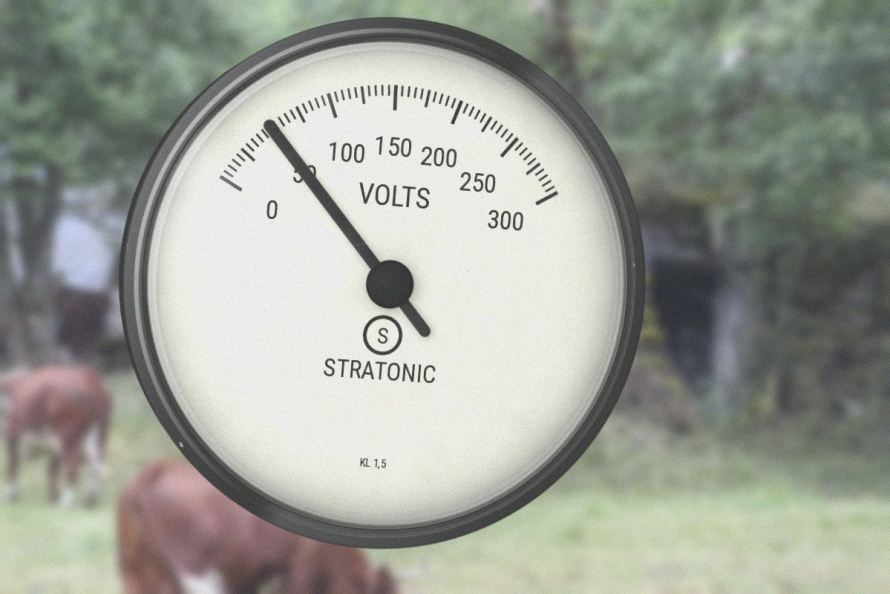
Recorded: 50 V
